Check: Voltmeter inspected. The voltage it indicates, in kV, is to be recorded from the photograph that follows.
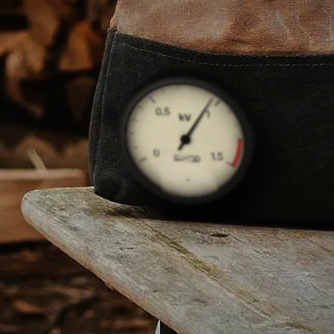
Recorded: 0.95 kV
